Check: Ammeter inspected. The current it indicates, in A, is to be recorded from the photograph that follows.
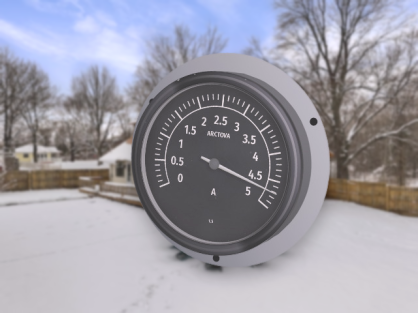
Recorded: 4.7 A
